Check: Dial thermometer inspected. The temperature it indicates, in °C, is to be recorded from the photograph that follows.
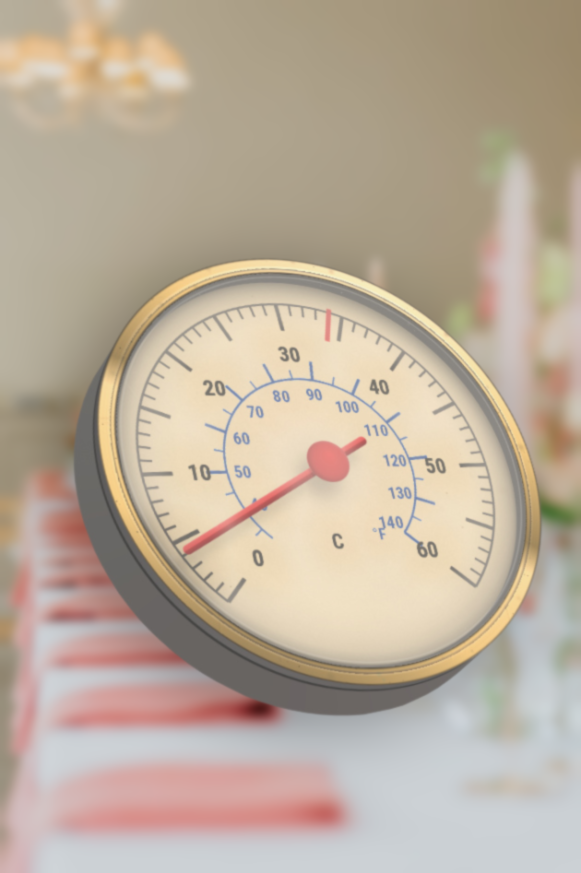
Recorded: 4 °C
